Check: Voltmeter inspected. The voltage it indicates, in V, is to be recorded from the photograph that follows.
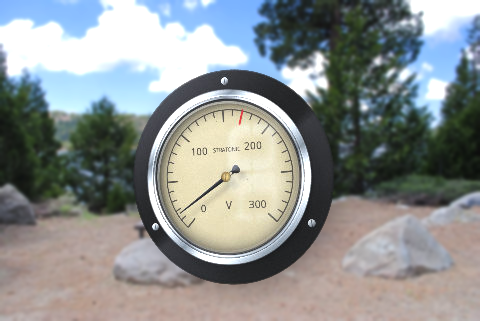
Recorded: 15 V
